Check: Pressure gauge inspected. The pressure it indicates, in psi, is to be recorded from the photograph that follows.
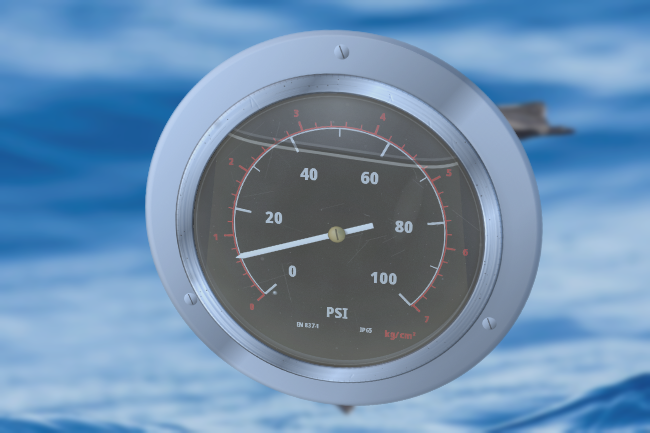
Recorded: 10 psi
